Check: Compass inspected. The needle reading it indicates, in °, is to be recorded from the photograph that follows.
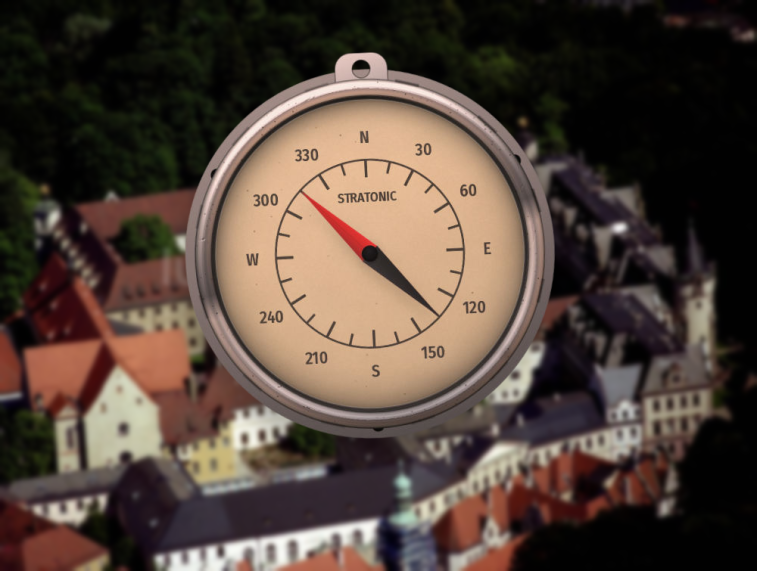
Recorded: 315 °
